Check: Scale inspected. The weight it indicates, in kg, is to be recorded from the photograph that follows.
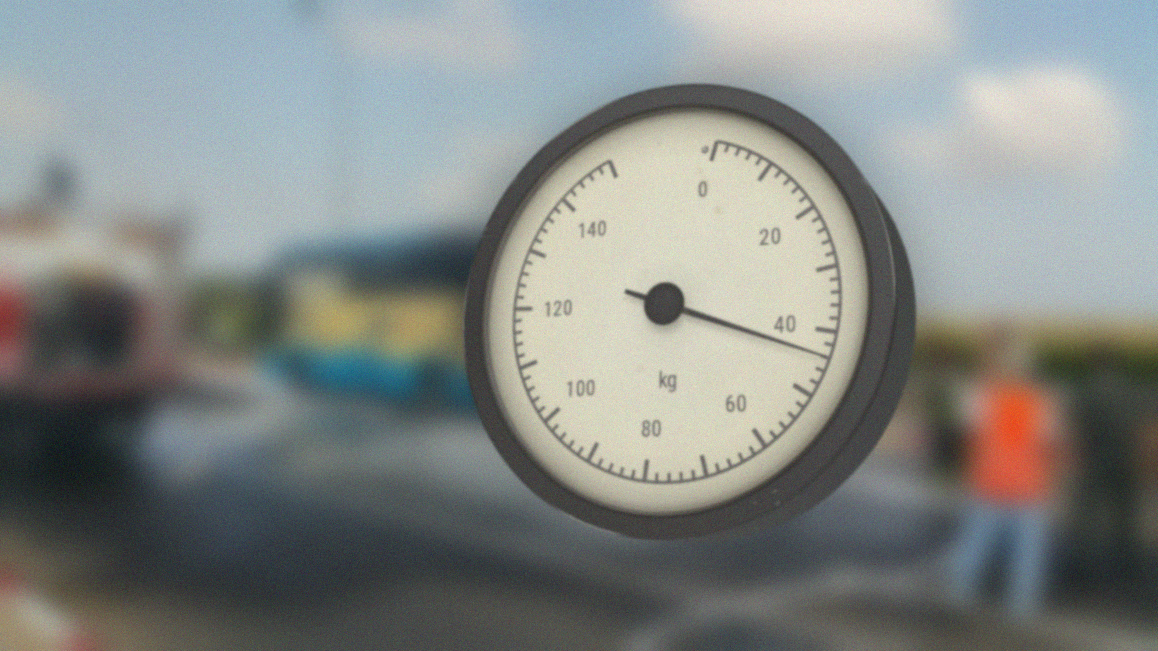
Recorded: 44 kg
